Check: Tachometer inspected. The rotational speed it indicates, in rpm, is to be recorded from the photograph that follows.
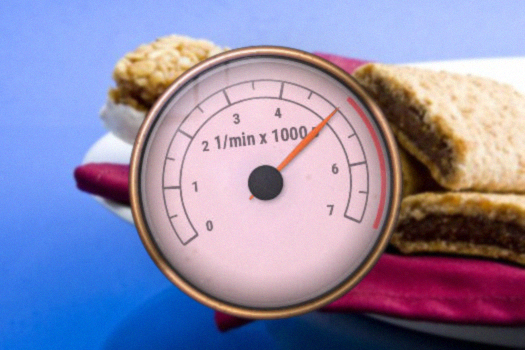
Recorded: 5000 rpm
